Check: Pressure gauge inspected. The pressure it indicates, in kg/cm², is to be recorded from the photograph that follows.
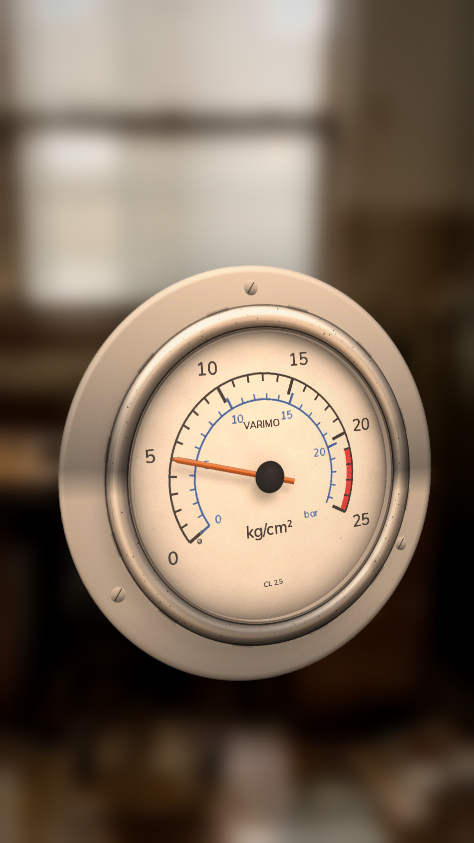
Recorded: 5 kg/cm²
